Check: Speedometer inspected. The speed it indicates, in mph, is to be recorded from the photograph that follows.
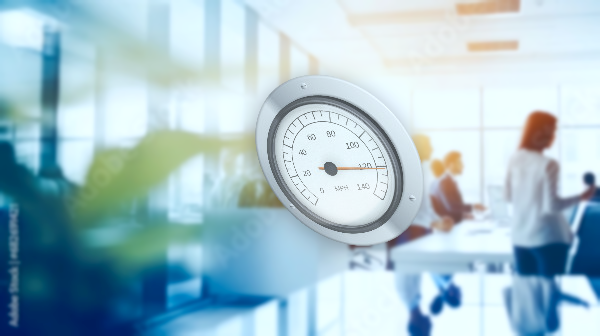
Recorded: 120 mph
